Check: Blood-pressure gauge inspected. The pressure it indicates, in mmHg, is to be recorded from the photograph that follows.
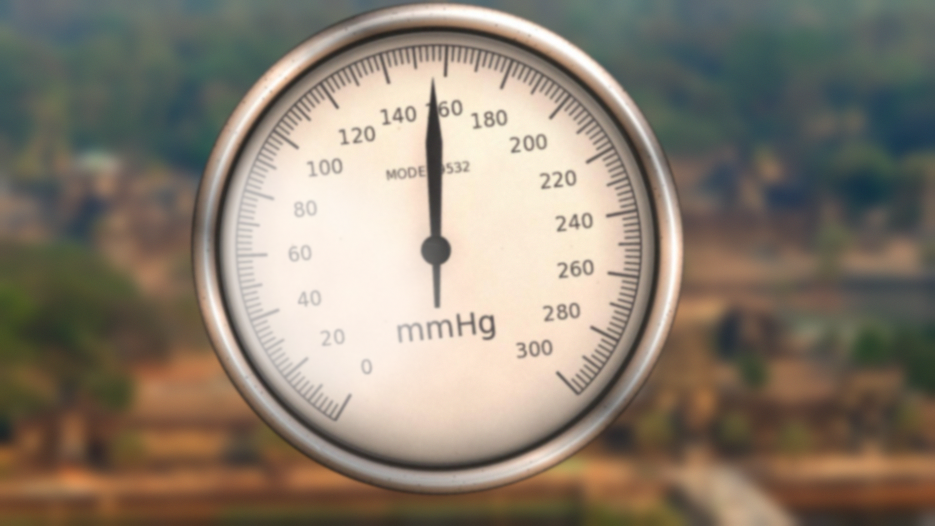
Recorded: 156 mmHg
